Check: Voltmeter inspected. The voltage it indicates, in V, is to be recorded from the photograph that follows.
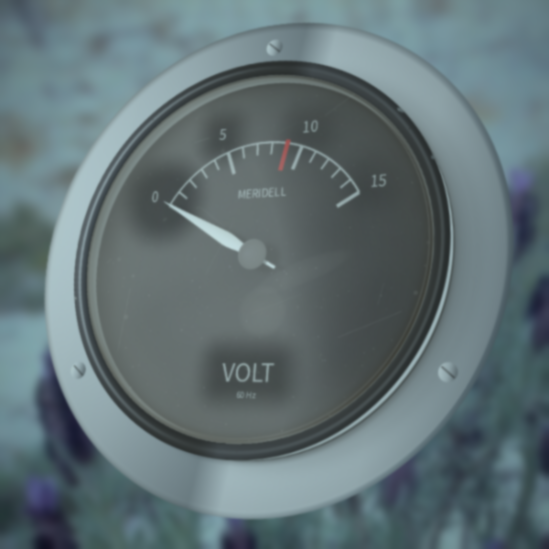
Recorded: 0 V
